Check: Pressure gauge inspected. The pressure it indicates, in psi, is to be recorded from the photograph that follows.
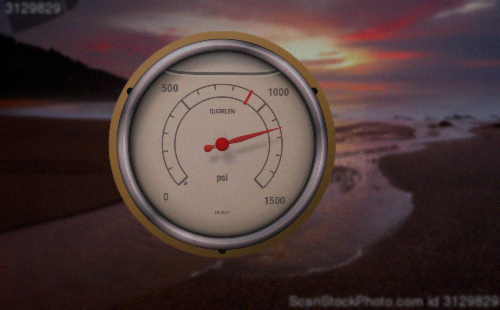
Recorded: 1150 psi
